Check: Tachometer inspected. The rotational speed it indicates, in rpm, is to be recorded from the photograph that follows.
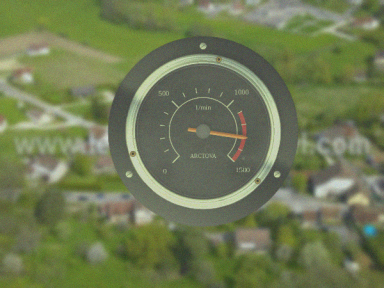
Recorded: 1300 rpm
